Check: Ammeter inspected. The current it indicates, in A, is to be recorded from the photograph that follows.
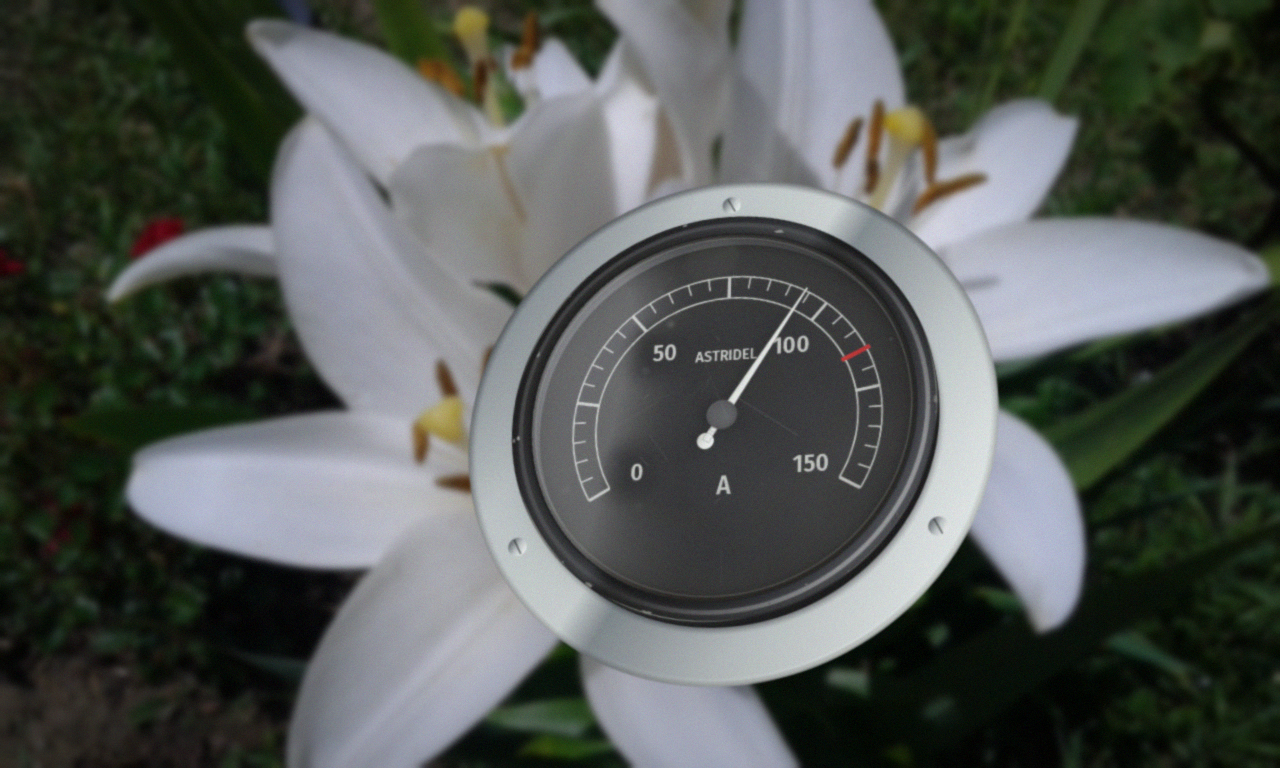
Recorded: 95 A
